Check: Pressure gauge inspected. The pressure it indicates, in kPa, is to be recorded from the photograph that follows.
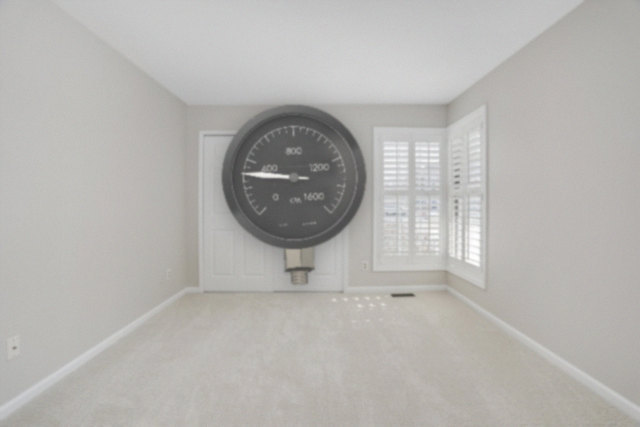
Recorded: 300 kPa
